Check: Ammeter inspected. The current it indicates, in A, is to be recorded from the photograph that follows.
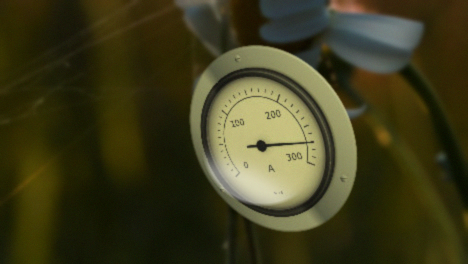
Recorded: 270 A
